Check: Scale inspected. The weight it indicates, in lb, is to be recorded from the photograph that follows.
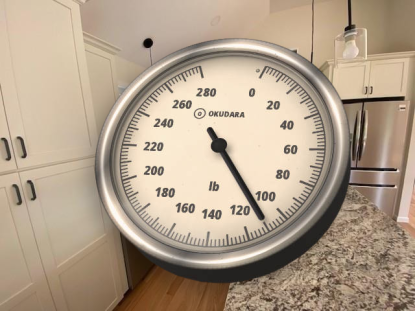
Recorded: 110 lb
